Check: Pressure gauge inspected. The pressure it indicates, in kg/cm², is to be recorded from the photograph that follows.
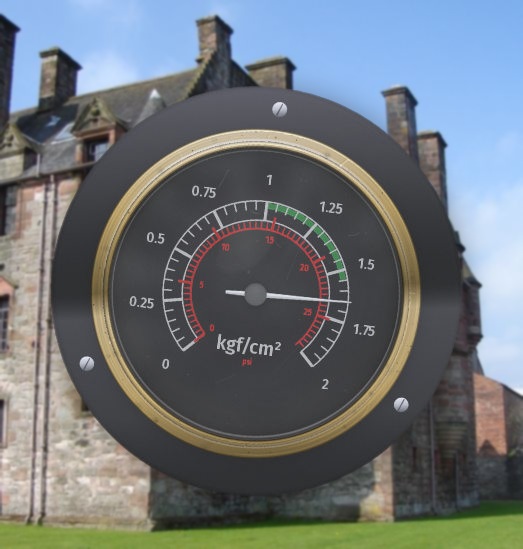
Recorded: 1.65 kg/cm²
